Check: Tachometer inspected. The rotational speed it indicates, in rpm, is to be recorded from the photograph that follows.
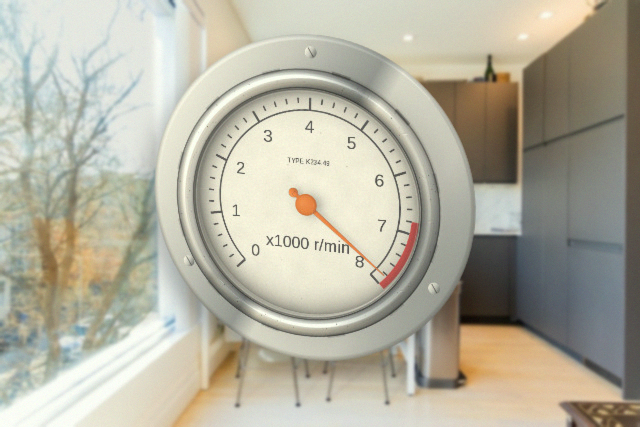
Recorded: 7800 rpm
